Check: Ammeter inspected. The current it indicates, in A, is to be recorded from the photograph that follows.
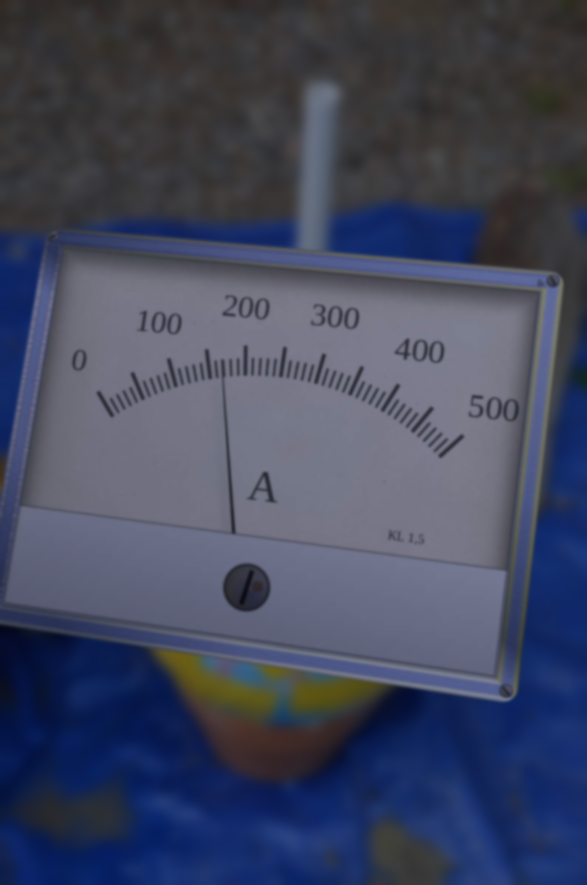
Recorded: 170 A
